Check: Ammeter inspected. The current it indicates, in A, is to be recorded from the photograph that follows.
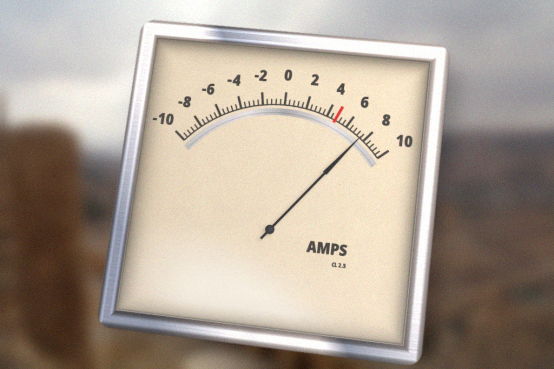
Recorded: 7.6 A
